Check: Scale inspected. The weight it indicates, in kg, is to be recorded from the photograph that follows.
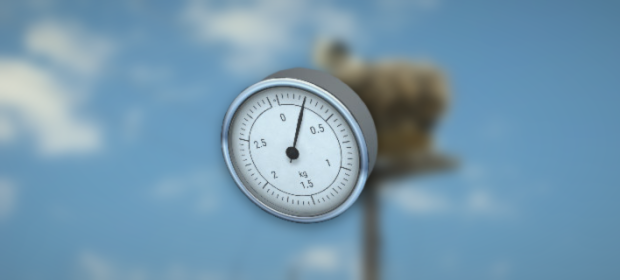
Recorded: 0.25 kg
